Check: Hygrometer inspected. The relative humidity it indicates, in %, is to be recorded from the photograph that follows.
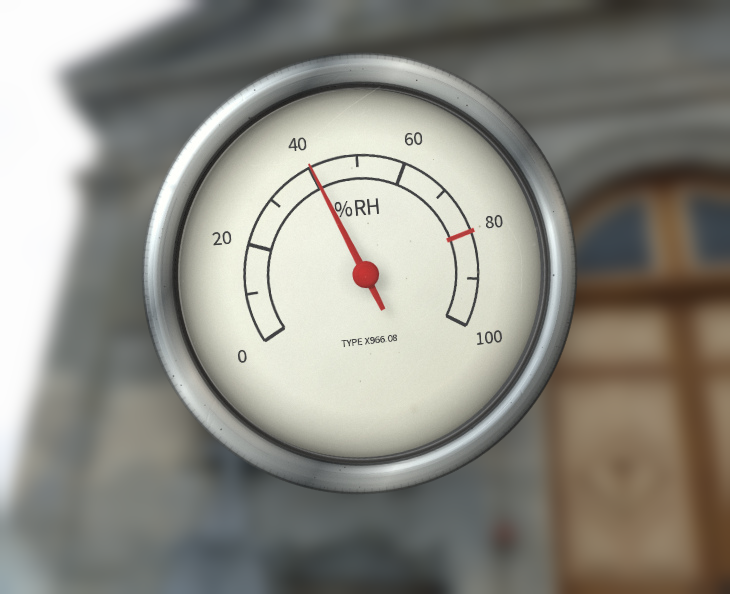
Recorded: 40 %
